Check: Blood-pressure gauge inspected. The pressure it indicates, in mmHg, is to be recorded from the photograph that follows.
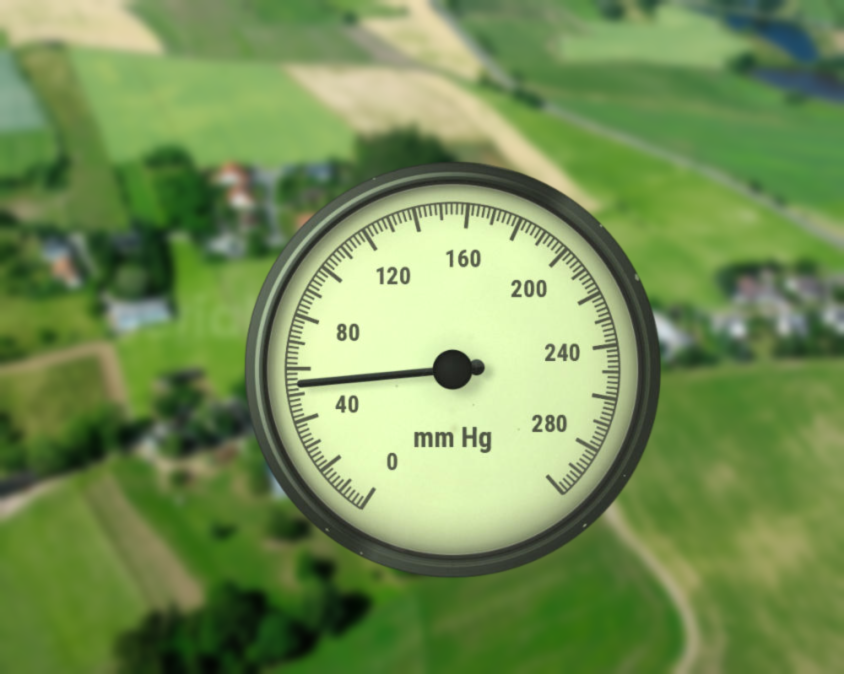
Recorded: 54 mmHg
